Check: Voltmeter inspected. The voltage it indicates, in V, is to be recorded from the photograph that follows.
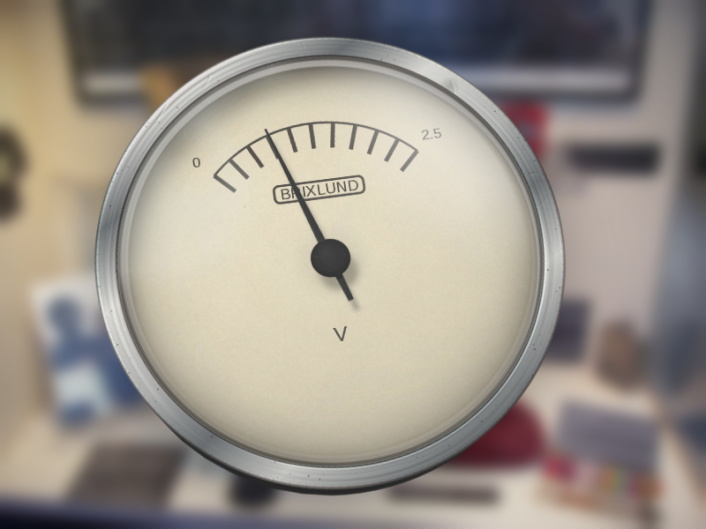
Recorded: 0.75 V
